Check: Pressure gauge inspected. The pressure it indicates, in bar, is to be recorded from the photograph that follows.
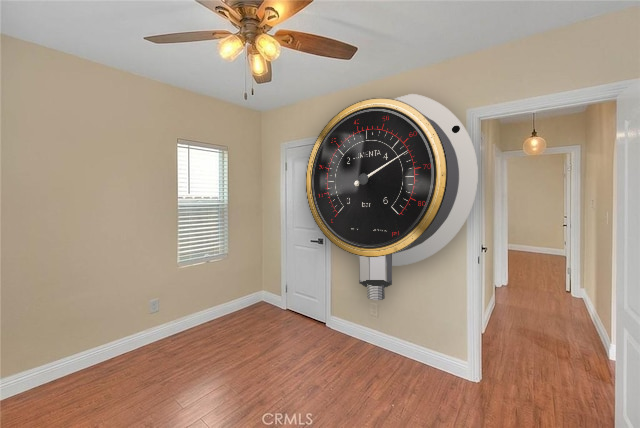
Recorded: 4.4 bar
